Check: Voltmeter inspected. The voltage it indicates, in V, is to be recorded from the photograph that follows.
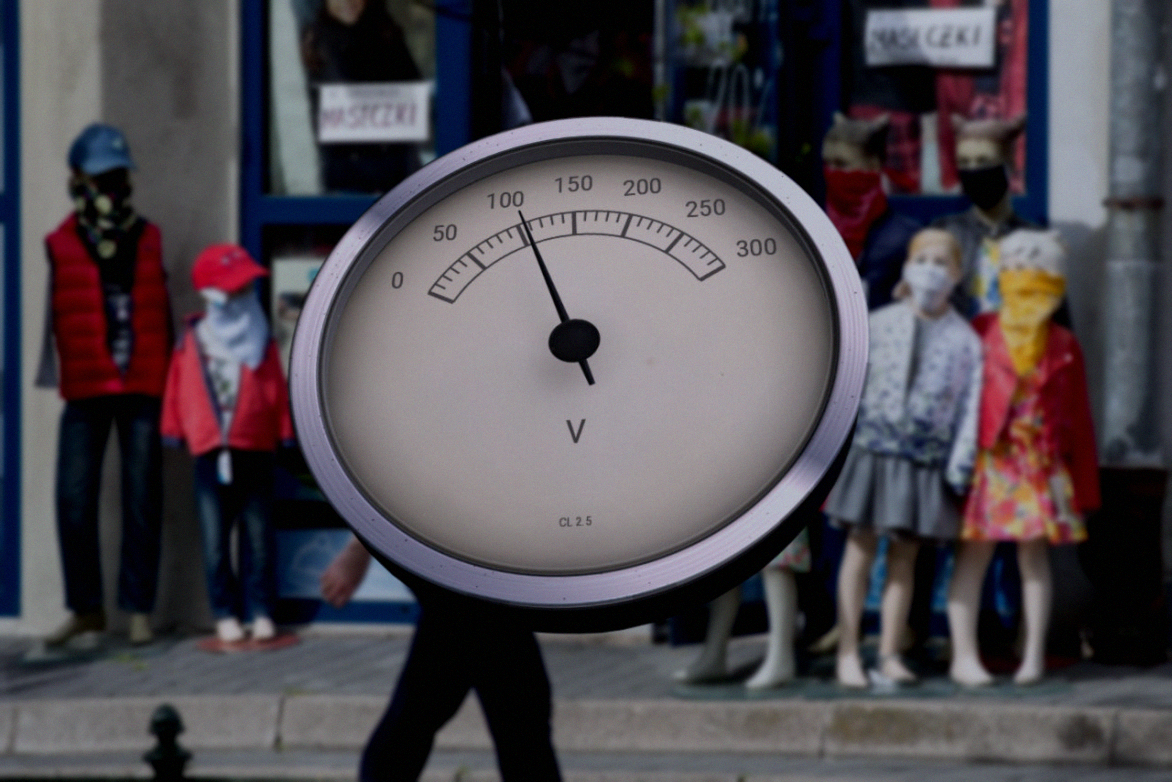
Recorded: 105 V
